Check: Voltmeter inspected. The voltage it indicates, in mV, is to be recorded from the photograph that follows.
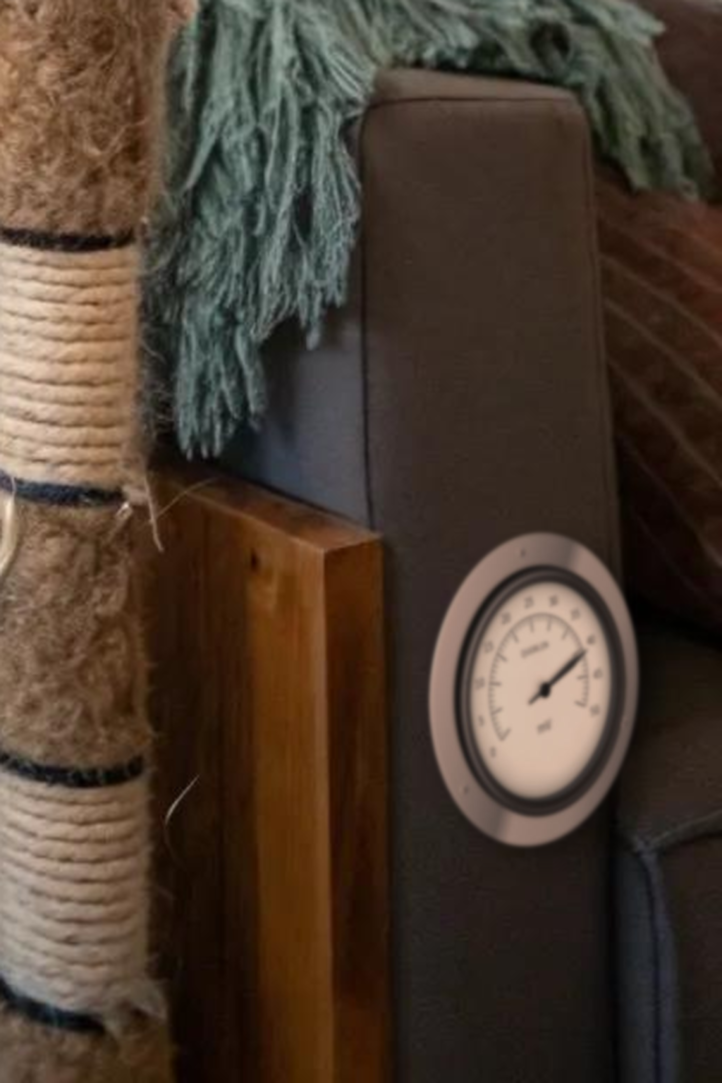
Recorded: 40 mV
